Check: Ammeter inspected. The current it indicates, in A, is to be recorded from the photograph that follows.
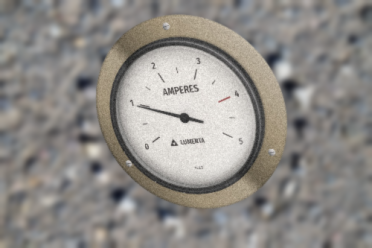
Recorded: 1 A
